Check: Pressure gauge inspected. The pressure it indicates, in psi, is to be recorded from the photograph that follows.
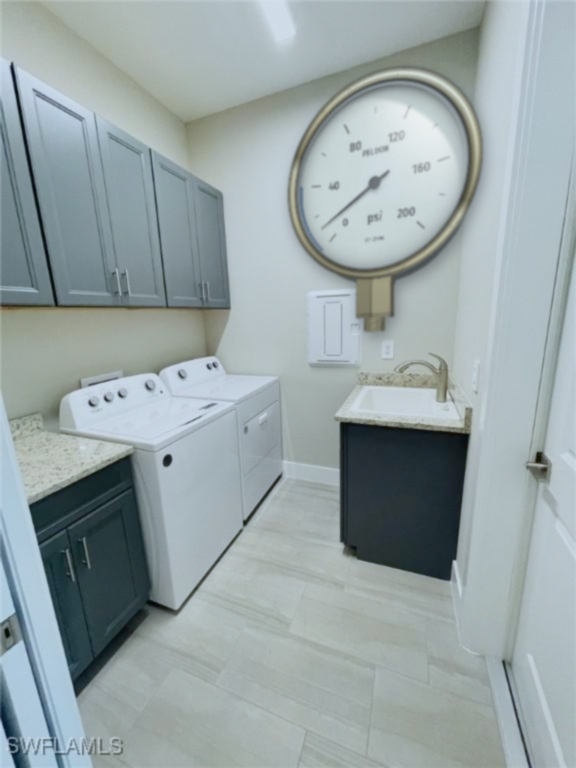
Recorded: 10 psi
